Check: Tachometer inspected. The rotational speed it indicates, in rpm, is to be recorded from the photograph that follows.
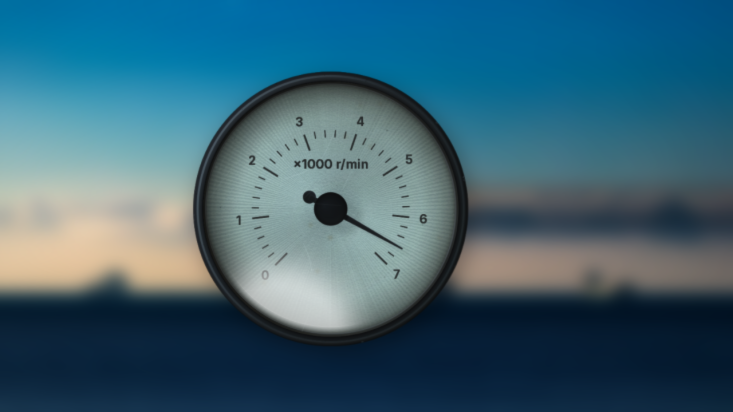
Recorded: 6600 rpm
